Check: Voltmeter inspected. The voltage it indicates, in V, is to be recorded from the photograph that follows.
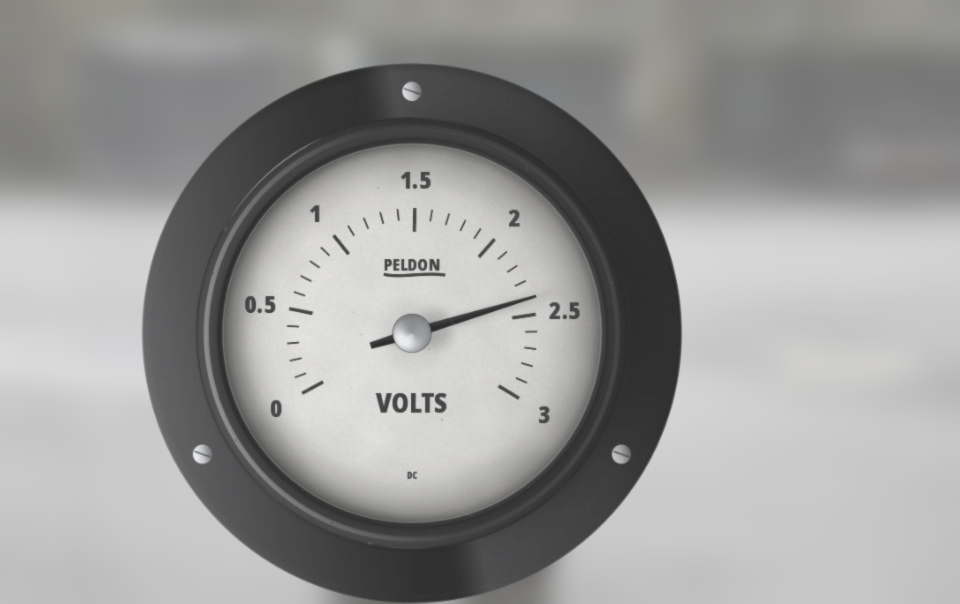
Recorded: 2.4 V
